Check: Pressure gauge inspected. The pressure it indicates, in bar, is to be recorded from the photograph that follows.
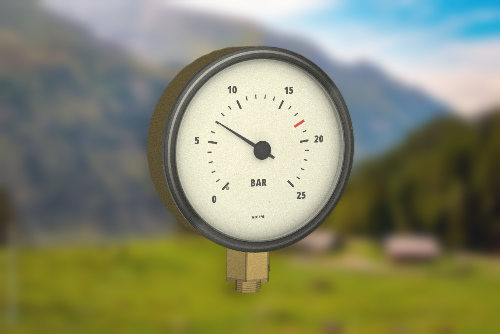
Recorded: 7 bar
